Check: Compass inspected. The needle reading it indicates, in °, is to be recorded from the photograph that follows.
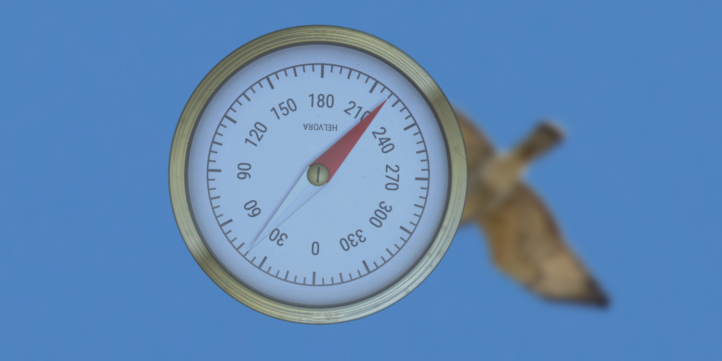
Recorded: 220 °
